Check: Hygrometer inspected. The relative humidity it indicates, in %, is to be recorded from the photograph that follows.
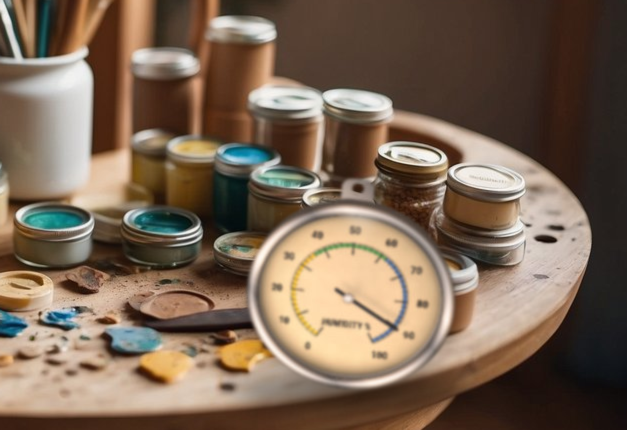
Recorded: 90 %
